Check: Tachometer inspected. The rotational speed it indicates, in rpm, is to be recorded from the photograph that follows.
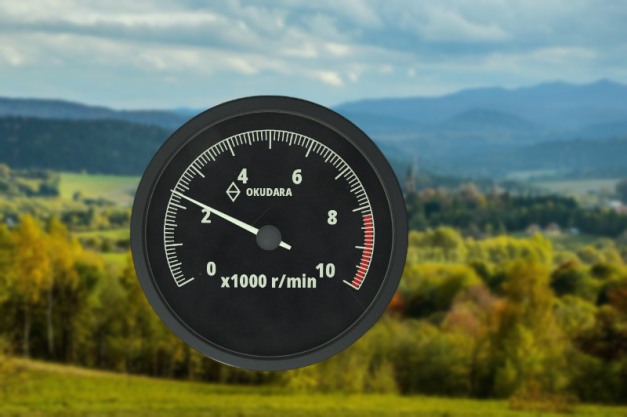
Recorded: 2300 rpm
